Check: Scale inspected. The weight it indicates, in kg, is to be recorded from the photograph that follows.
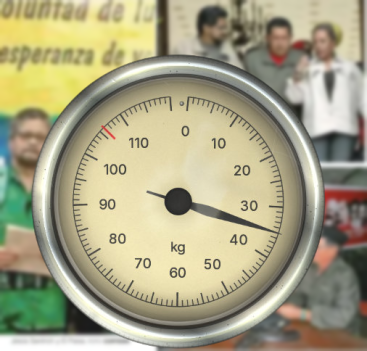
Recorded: 35 kg
